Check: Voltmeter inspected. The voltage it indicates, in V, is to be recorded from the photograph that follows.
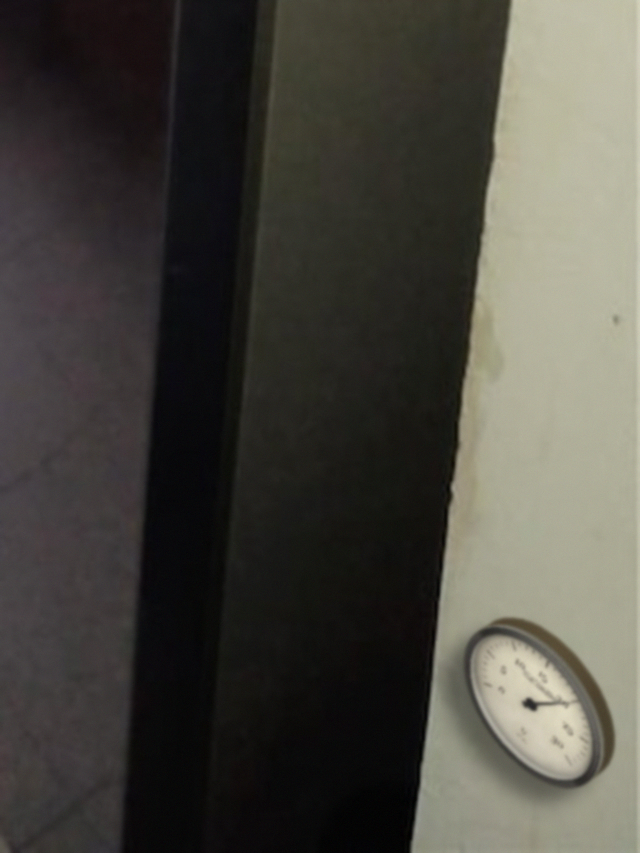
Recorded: 20 V
